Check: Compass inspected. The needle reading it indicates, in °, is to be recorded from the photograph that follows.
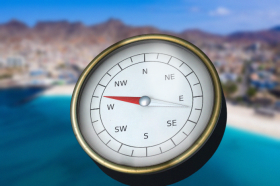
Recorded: 285 °
